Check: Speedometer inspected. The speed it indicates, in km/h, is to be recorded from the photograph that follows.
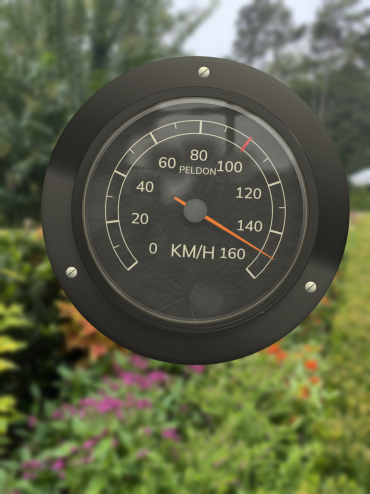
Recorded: 150 km/h
